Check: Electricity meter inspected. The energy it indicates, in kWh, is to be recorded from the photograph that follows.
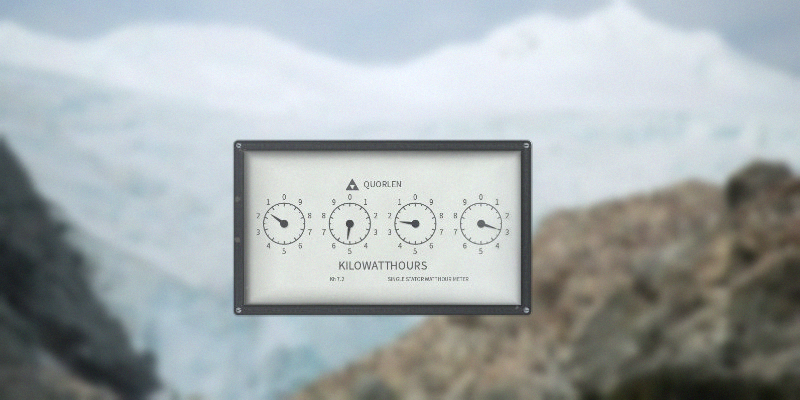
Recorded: 1523 kWh
